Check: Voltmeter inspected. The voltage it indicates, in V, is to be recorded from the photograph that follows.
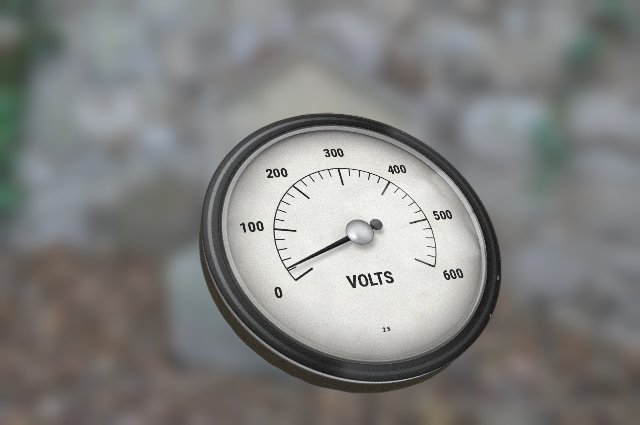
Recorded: 20 V
